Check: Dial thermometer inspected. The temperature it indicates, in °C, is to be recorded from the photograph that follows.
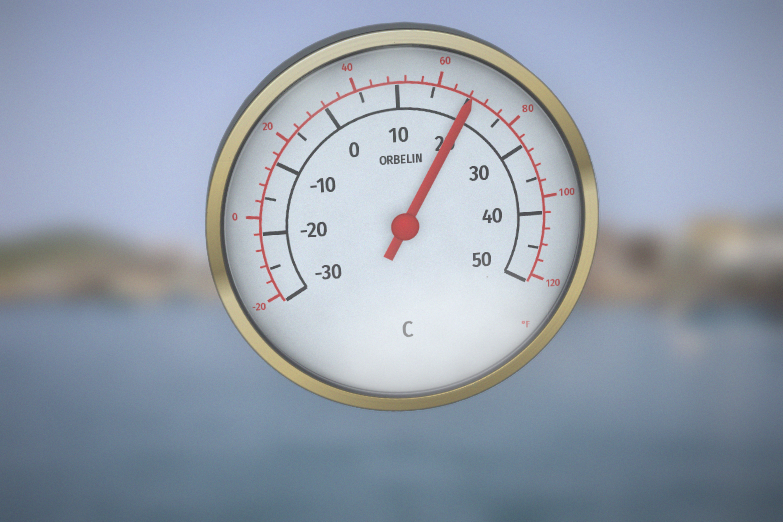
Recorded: 20 °C
